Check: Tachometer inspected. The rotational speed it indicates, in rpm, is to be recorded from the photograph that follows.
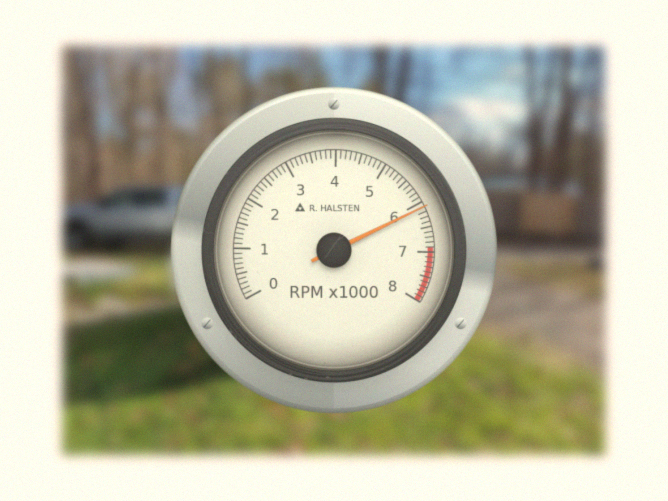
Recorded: 6100 rpm
